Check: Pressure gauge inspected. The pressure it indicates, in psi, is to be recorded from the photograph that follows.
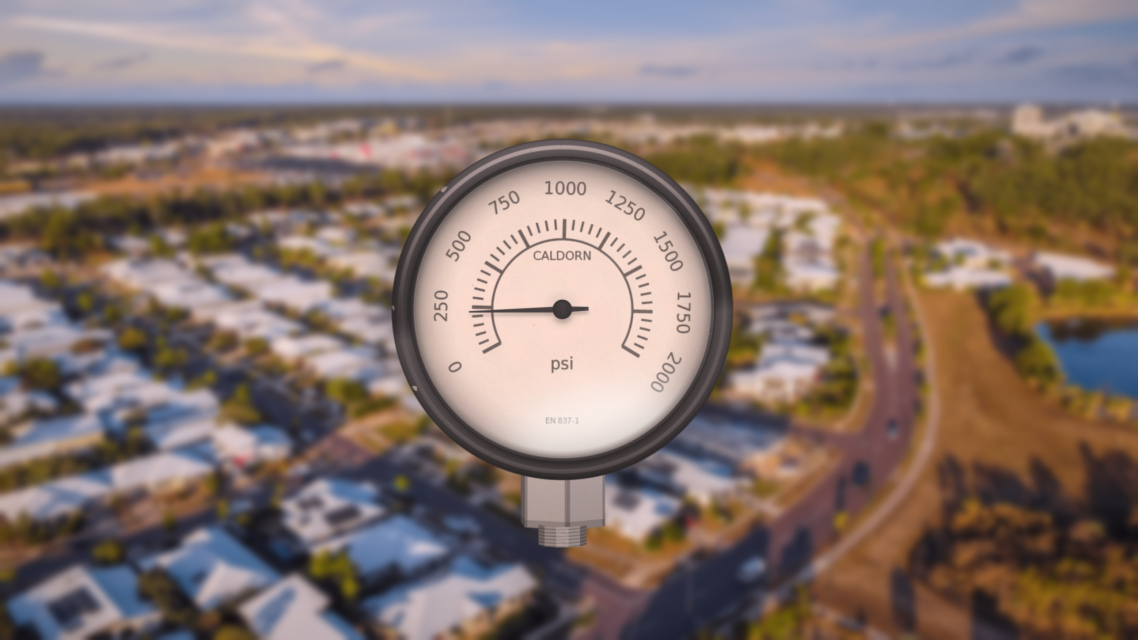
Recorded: 225 psi
